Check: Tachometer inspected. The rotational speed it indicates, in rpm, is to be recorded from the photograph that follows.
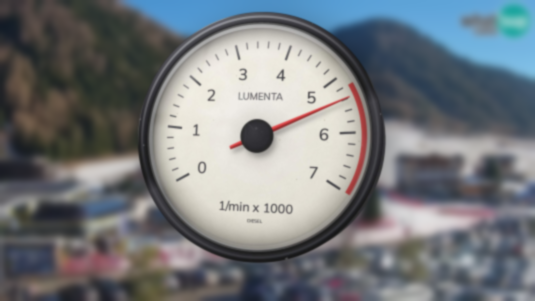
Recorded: 5400 rpm
